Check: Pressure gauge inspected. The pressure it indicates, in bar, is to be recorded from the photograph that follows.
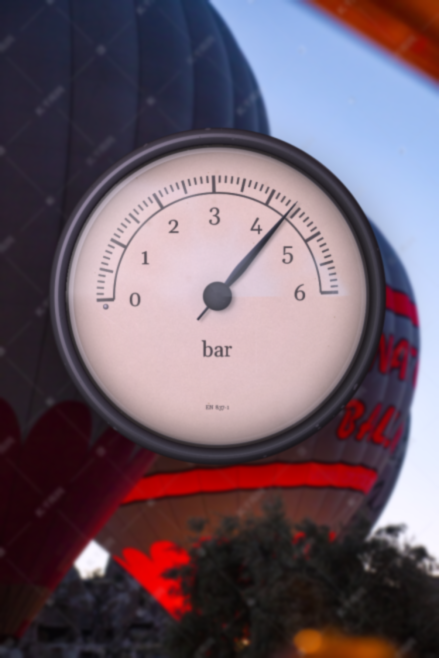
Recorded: 4.4 bar
